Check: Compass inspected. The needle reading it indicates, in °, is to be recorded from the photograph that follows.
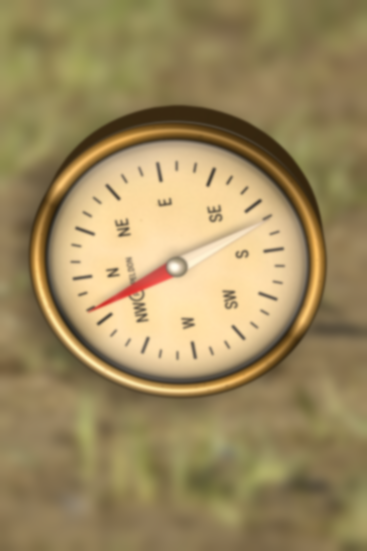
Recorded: 340 °
